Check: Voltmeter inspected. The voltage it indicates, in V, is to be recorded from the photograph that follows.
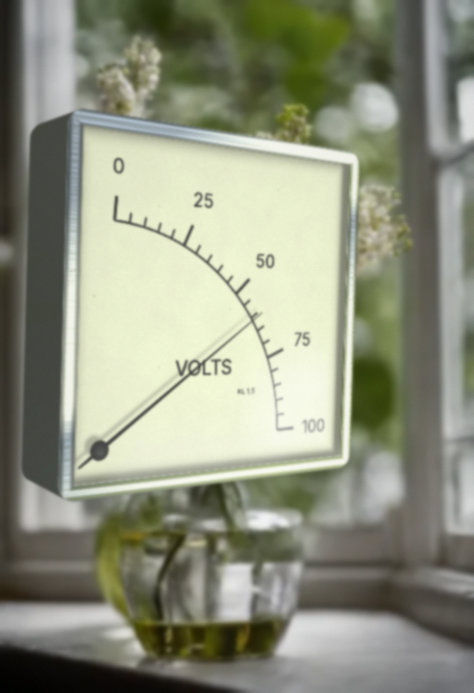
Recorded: 60 V
